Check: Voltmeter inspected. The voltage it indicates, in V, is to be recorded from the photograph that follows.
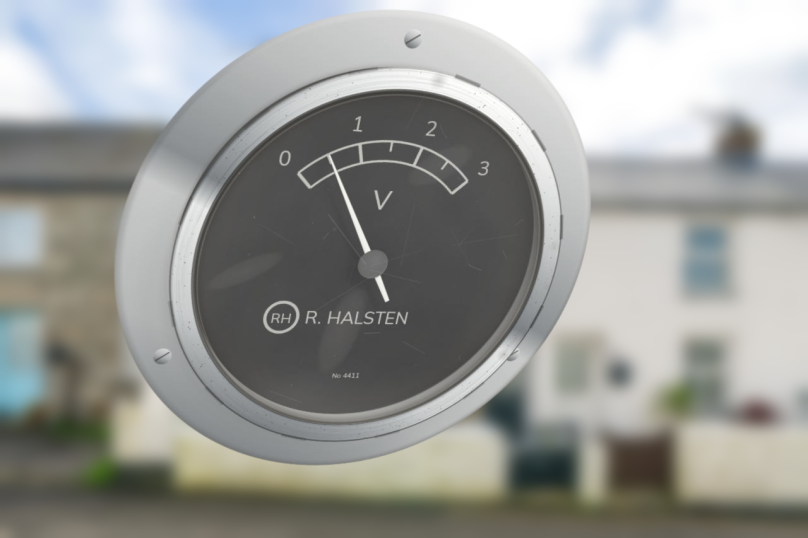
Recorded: 0.5 V
